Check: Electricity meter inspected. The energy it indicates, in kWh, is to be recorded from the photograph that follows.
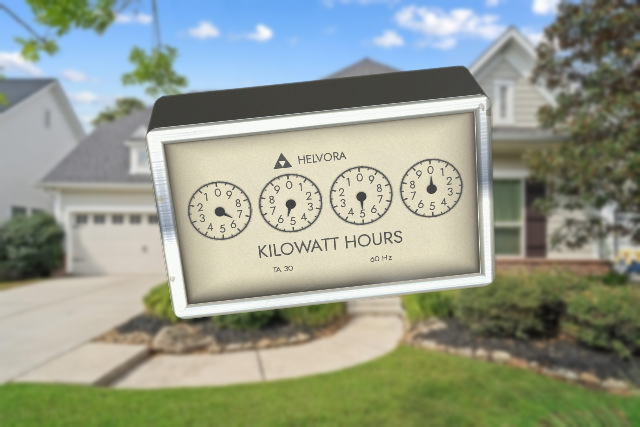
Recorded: 6550 kWh
